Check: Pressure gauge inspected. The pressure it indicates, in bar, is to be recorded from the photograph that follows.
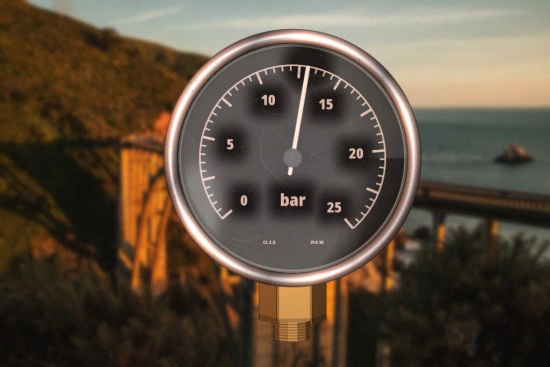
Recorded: 13 bar
